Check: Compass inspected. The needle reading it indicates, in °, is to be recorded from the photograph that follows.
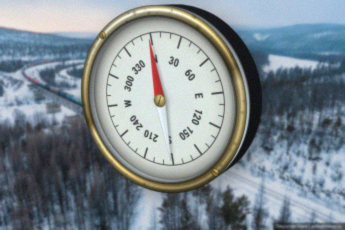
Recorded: 0 °
